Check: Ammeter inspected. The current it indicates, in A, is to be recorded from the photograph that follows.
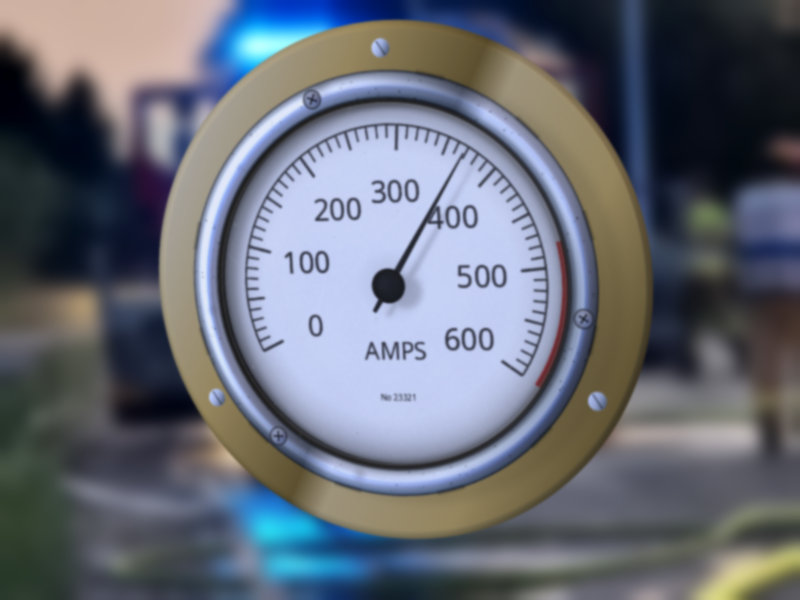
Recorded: 370 A
